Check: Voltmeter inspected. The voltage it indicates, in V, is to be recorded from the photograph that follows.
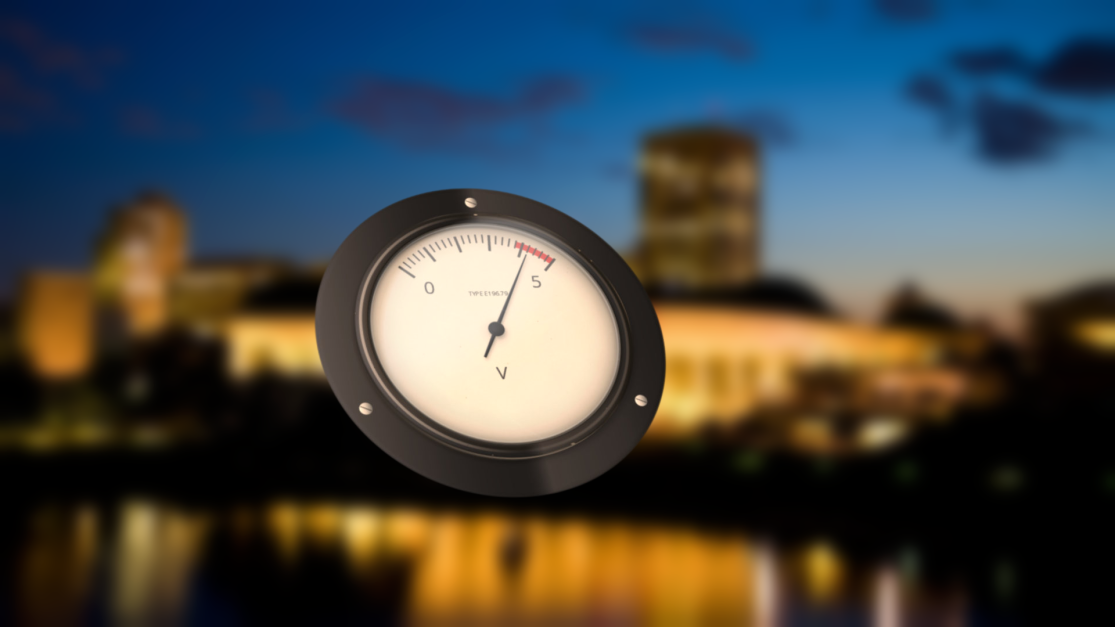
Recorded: 4.2 V
